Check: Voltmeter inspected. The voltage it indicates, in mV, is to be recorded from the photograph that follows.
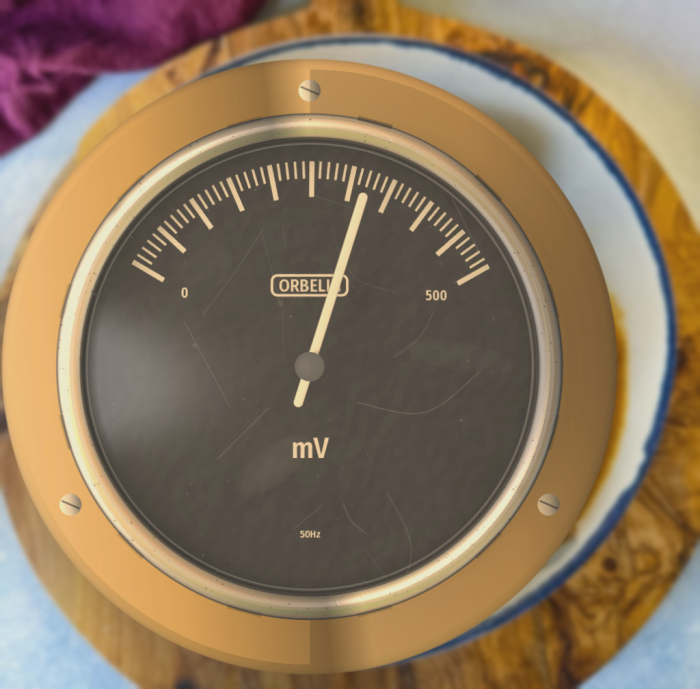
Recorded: 320 mV
